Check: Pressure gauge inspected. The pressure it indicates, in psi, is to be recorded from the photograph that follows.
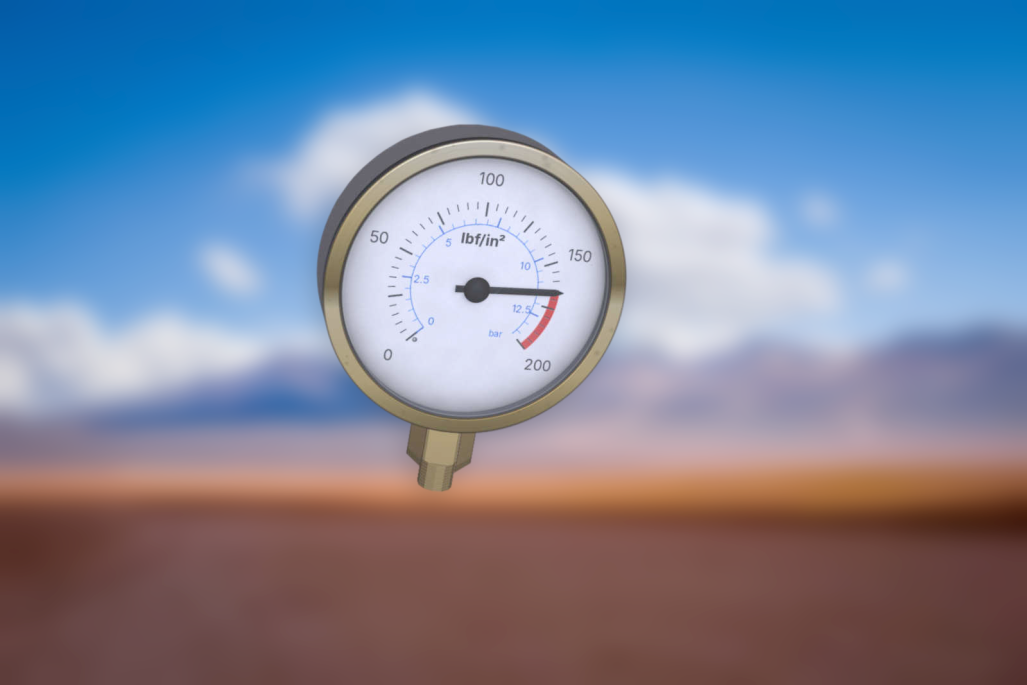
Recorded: 165 psi
